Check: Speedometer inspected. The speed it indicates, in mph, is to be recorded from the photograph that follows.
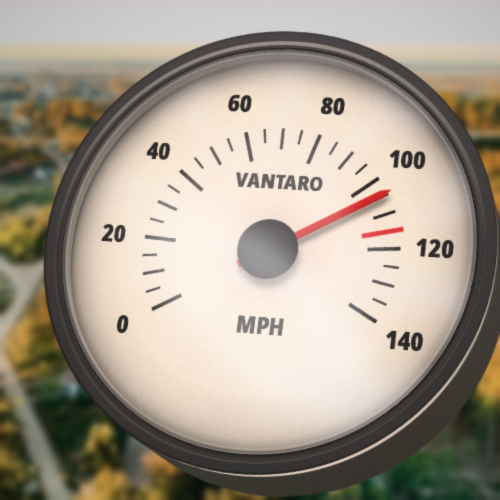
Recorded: 105 mph
